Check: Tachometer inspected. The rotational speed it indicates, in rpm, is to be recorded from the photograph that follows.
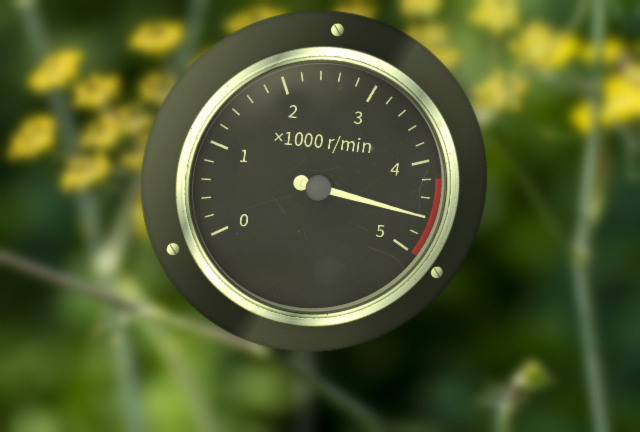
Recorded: 4600 rpm
